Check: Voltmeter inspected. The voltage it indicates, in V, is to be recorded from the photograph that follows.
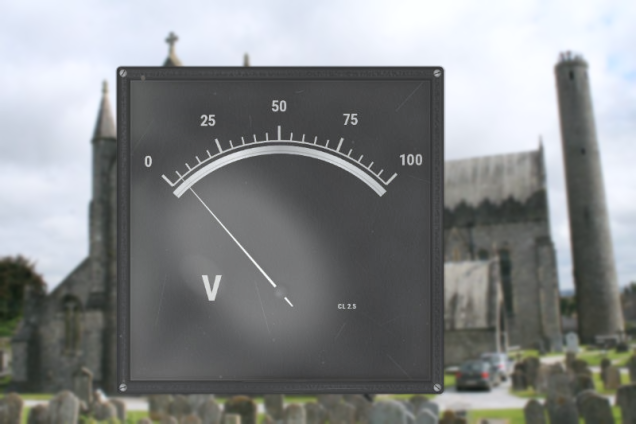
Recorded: 5 V
